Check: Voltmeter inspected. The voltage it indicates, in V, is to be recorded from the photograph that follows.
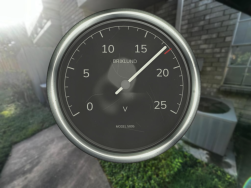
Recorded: 17.5 V
